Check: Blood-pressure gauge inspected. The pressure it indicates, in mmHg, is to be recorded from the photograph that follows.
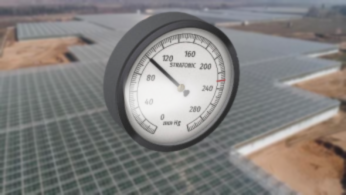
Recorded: 100 mmHg
